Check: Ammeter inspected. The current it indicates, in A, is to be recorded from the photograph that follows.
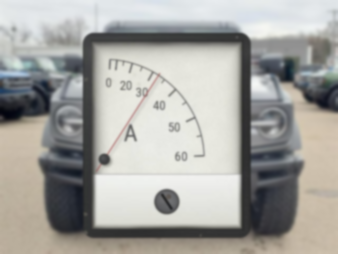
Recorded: 32.5 A
